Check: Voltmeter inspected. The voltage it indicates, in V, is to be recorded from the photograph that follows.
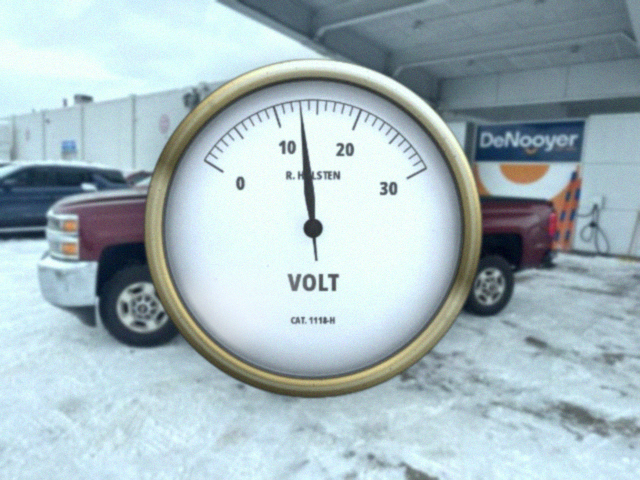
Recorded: 13 V
